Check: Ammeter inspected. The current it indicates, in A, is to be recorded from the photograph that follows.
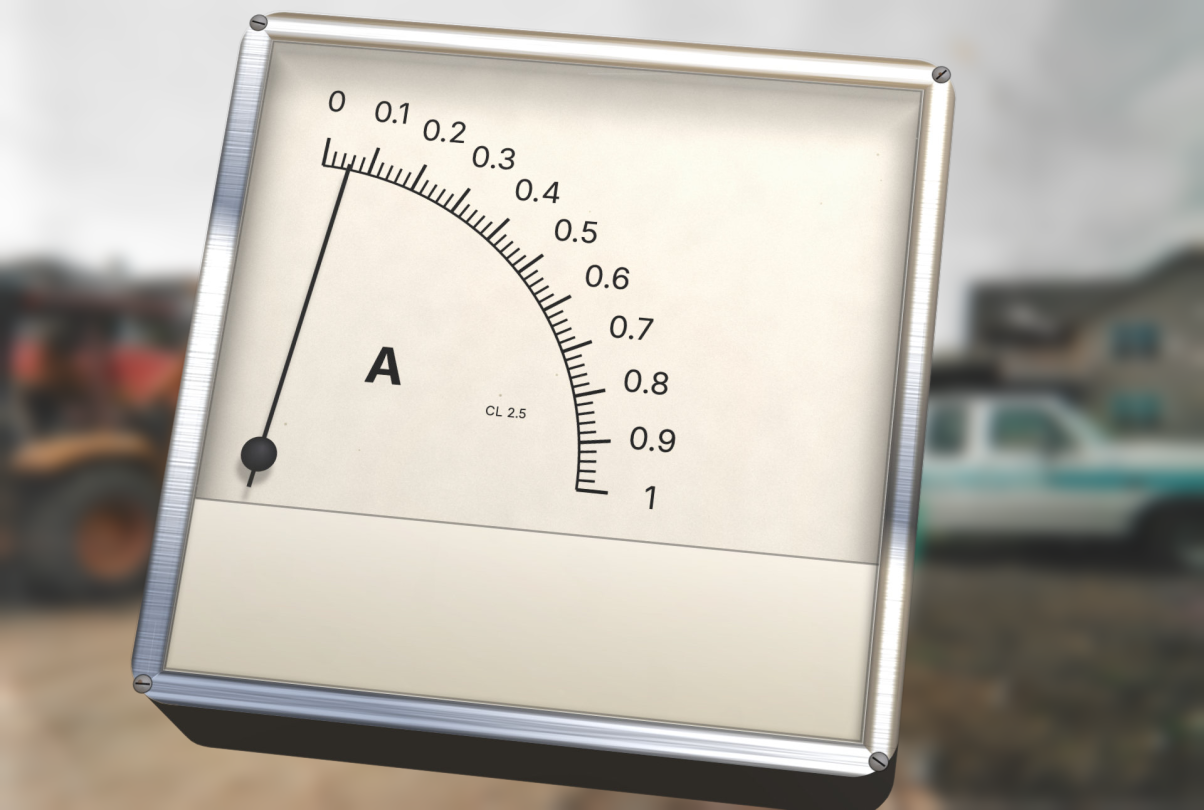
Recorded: 0.06 A
